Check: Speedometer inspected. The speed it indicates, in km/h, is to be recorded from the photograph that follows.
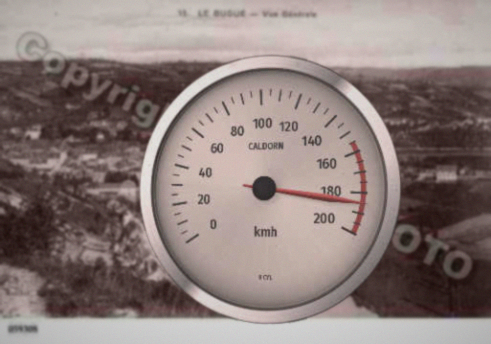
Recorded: 185 km/h
